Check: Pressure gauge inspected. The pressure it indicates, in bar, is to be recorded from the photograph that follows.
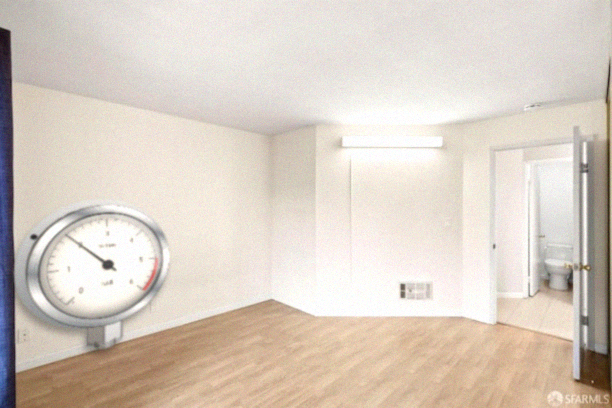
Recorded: 2 bar
